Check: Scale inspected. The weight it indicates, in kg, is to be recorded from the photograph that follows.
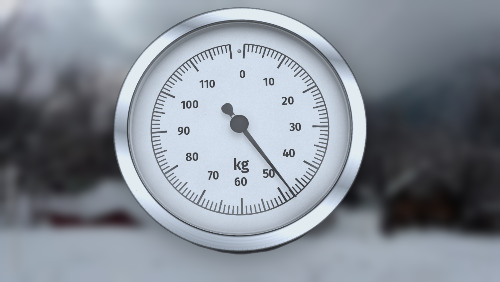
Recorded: 48 kg
